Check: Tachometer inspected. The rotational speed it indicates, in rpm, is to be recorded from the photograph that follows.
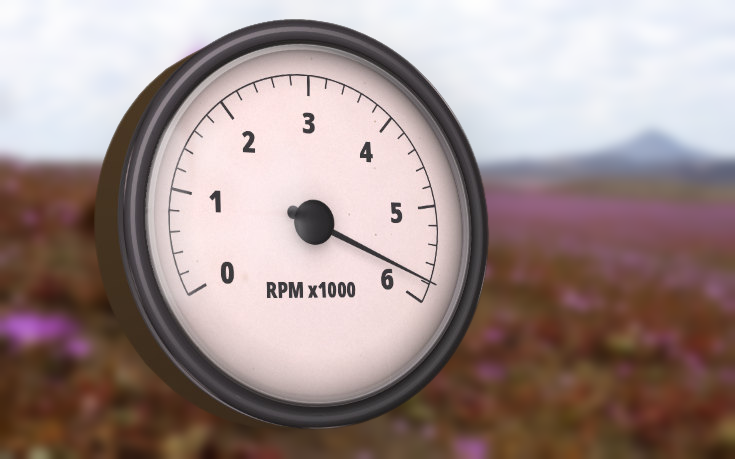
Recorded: 5800 rpm
